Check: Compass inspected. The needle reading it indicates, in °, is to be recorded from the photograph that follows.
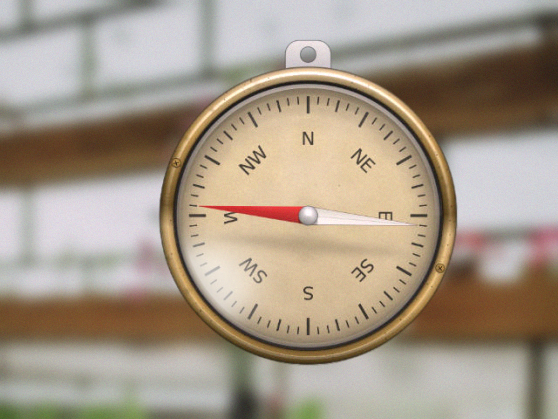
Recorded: 275 °
